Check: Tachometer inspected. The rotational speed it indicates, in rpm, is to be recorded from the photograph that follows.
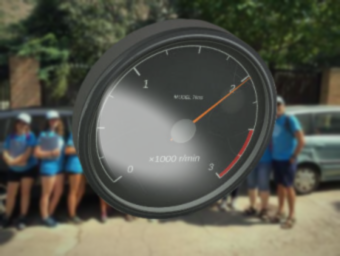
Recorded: 2000 rpm
